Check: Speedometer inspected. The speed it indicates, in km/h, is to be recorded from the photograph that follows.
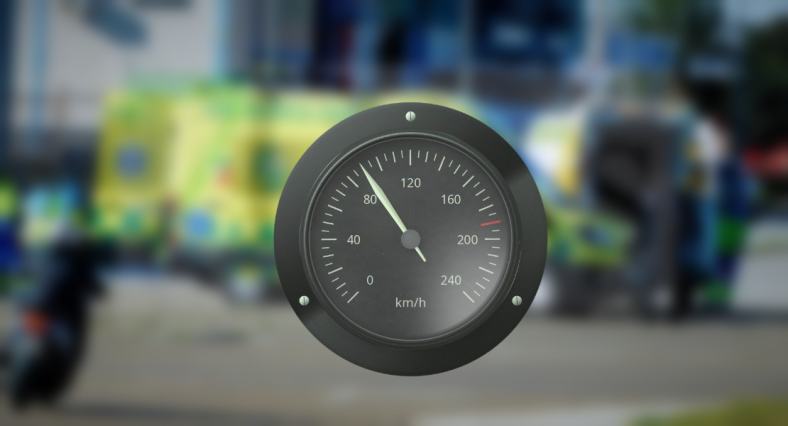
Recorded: 90 km/h
